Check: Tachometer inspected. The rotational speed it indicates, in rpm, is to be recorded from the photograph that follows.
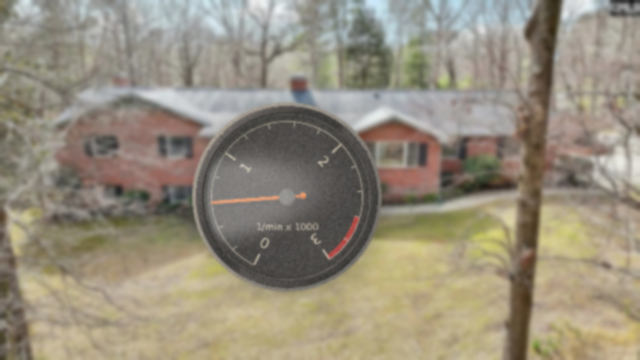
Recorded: 600 rpm
